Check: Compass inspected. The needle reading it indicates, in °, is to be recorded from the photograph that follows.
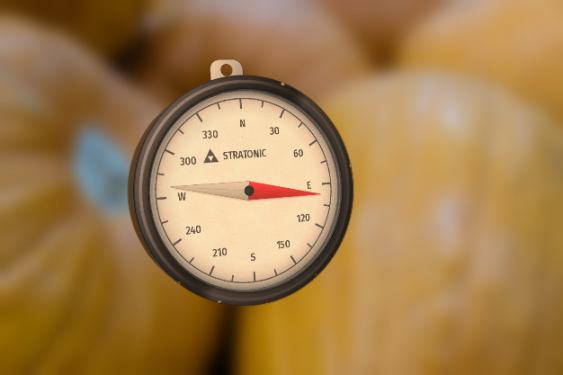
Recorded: 97.5 °
